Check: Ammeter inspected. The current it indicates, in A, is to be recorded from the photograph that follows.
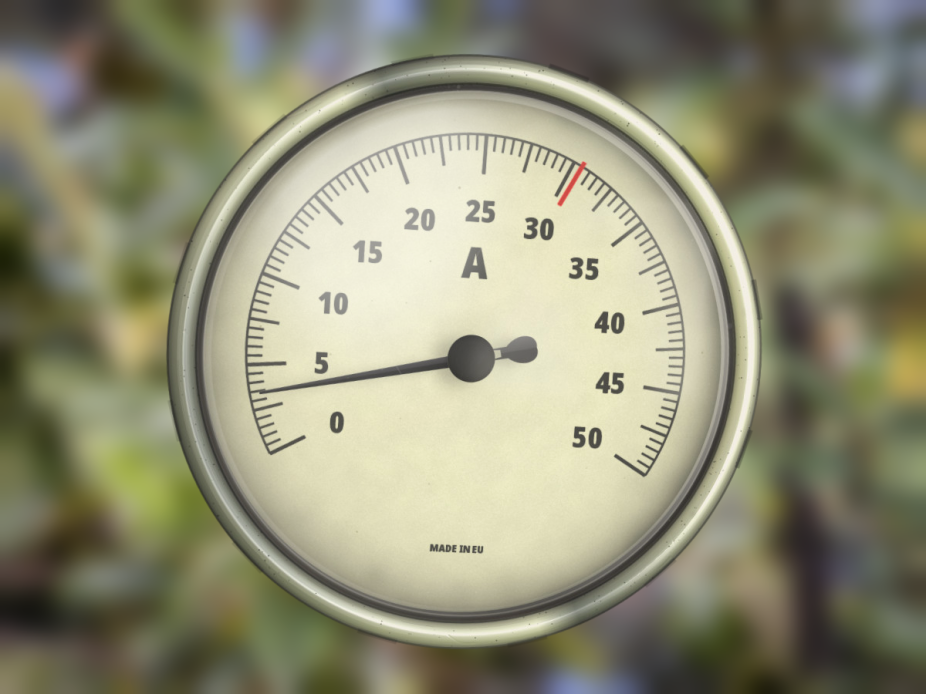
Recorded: 3.5 A
